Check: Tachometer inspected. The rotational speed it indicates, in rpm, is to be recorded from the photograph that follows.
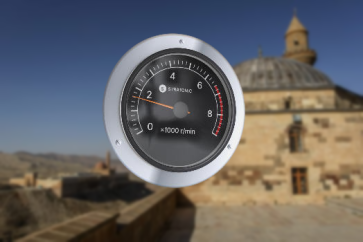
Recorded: 1600 rpm
